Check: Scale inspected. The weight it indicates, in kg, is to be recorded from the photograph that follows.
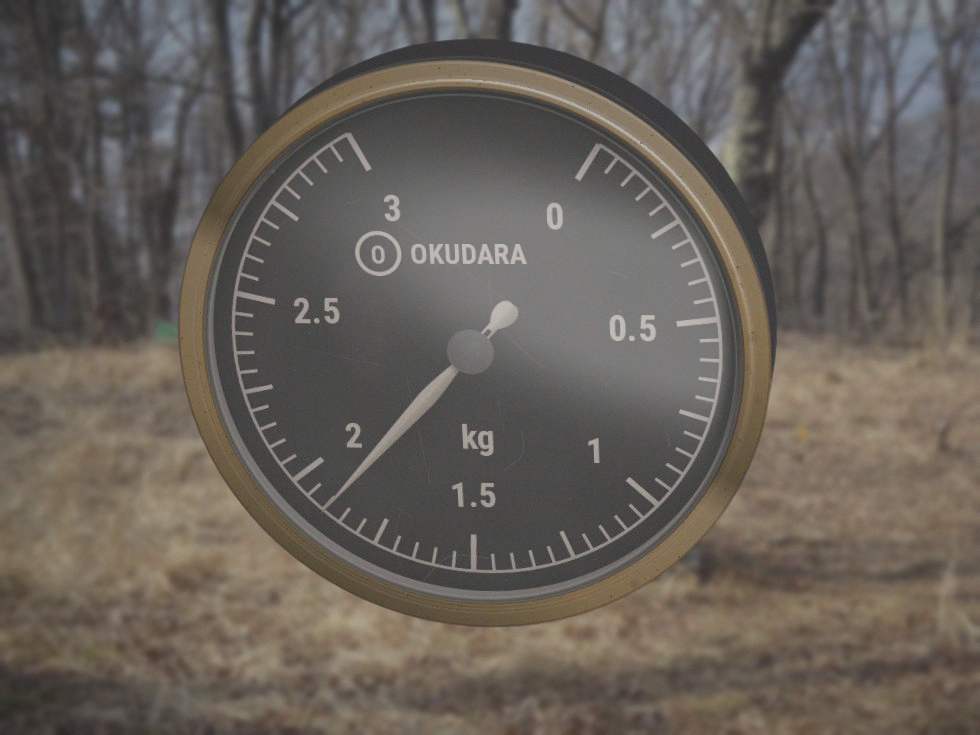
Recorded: 1.9 kg
